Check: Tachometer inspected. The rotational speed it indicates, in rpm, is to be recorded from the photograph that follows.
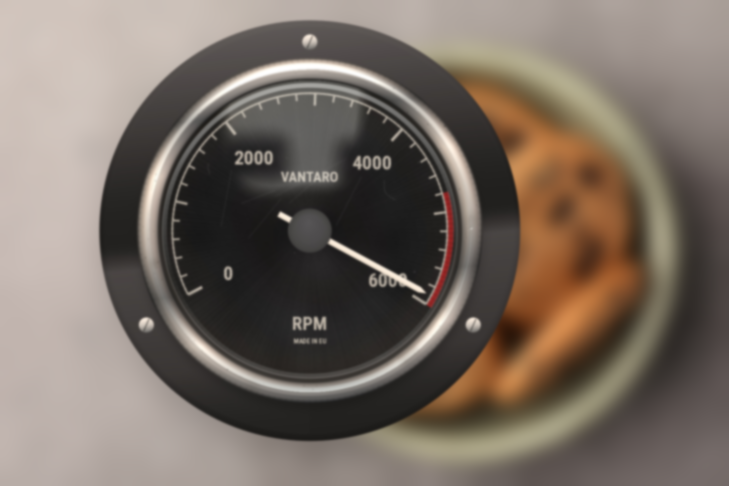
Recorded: 5900 rpm
